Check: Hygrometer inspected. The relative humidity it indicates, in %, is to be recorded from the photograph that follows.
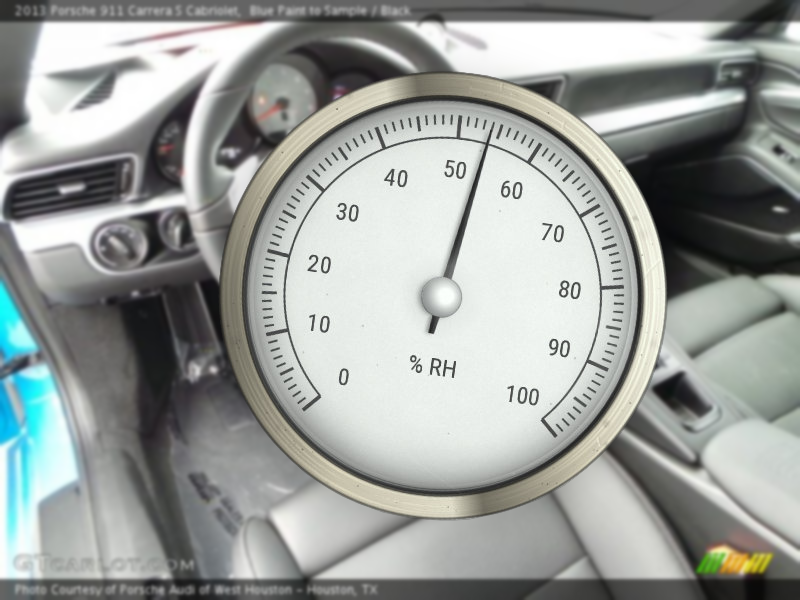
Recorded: 54 %
